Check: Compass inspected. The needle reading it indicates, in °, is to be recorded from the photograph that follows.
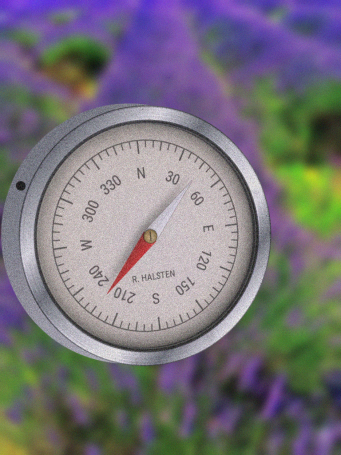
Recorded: 225 °
